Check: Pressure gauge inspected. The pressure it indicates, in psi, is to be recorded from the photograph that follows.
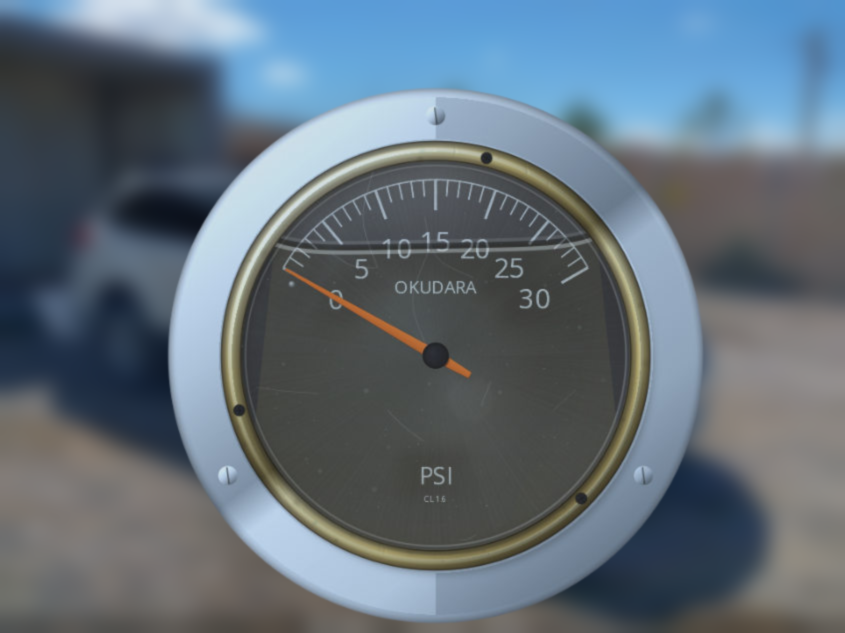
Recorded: 0 psi
